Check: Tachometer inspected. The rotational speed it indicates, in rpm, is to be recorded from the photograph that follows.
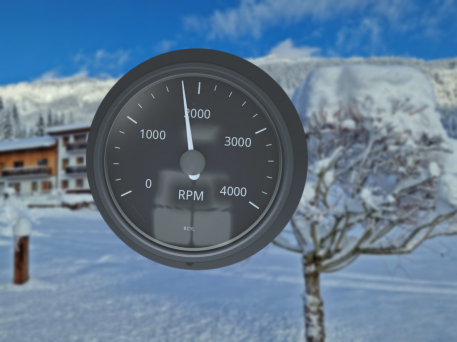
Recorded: 1800 rpm
